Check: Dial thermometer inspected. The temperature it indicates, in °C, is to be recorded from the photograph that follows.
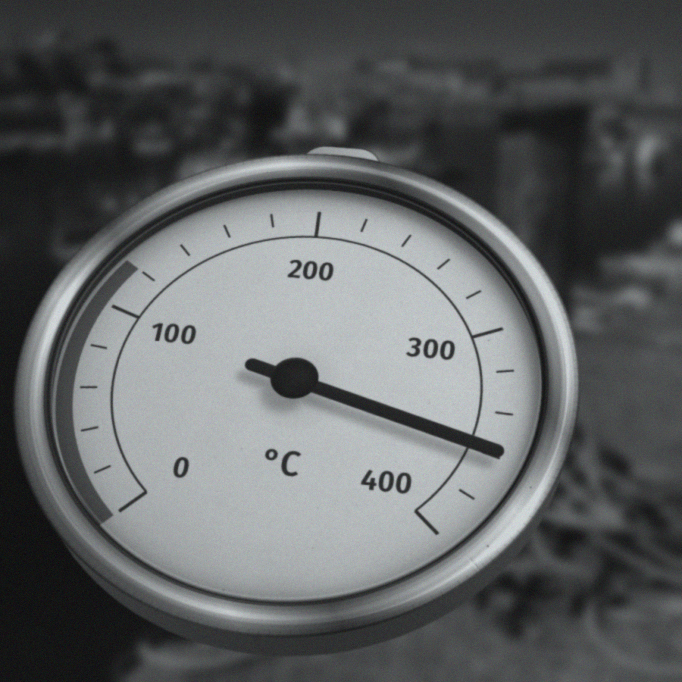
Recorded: 360 °C
